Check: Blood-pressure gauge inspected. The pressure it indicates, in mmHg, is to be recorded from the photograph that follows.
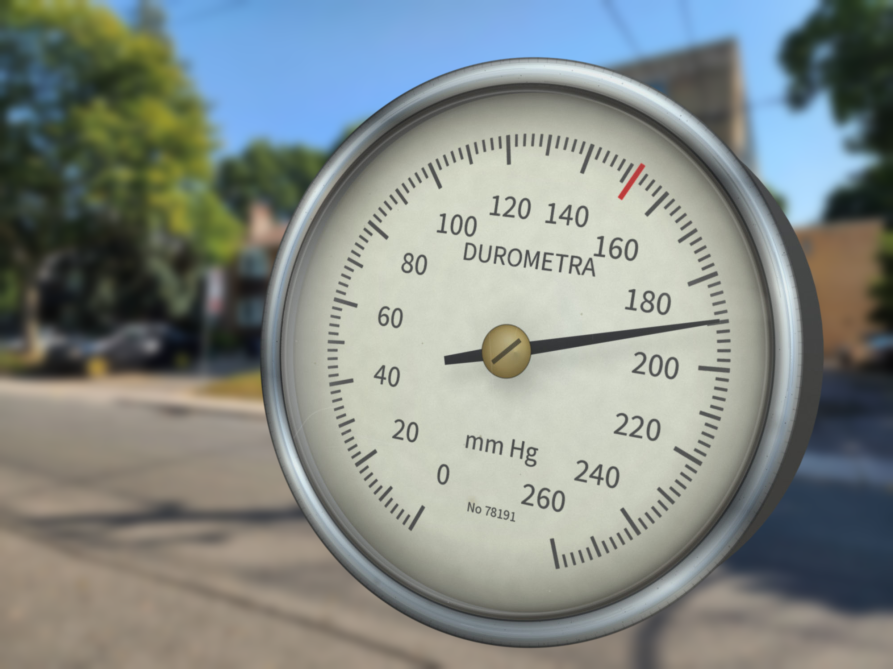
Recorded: 190 mmHg
